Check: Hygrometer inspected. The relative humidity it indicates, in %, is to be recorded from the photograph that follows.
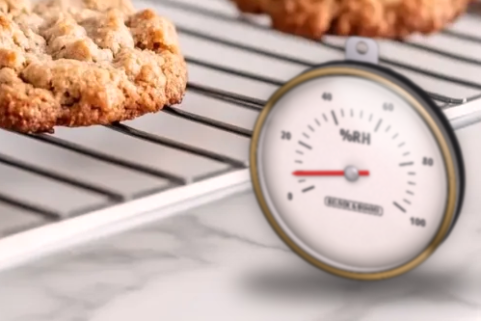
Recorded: 8 %
